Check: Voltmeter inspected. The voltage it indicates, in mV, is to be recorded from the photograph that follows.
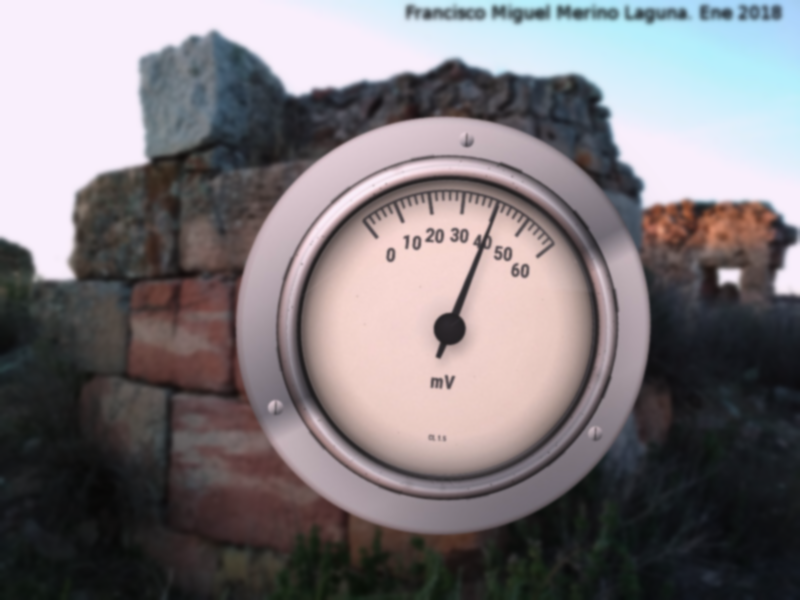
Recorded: 40 mV
